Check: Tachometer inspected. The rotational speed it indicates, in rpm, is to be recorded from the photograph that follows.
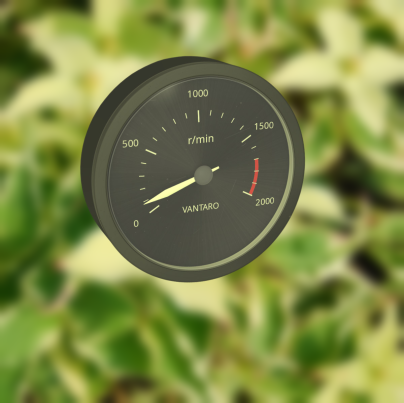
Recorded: 100 rpm
